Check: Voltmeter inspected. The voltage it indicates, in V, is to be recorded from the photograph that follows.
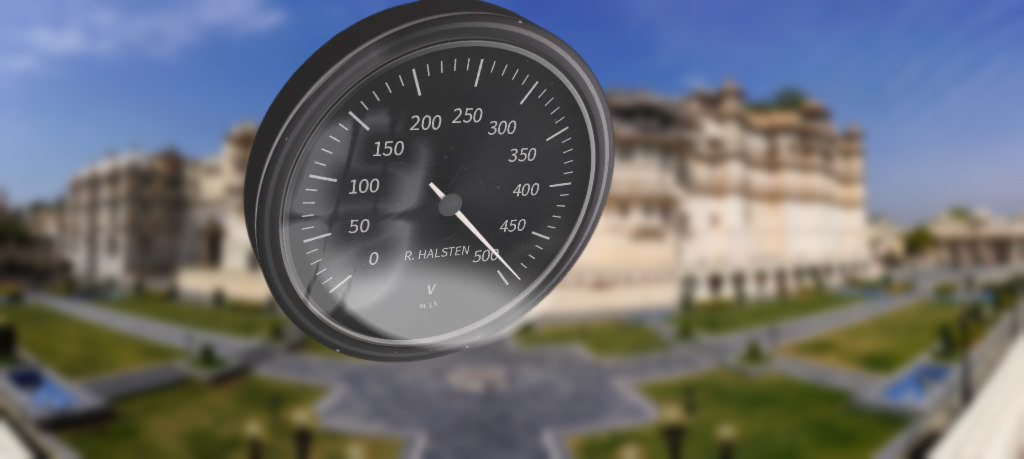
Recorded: 490 V
